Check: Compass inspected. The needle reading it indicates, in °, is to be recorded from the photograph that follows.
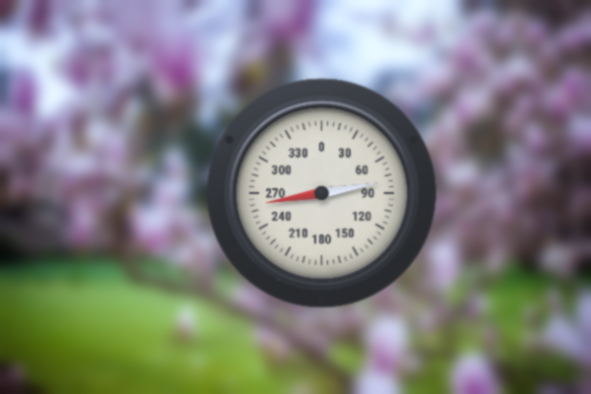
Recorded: 260 °
